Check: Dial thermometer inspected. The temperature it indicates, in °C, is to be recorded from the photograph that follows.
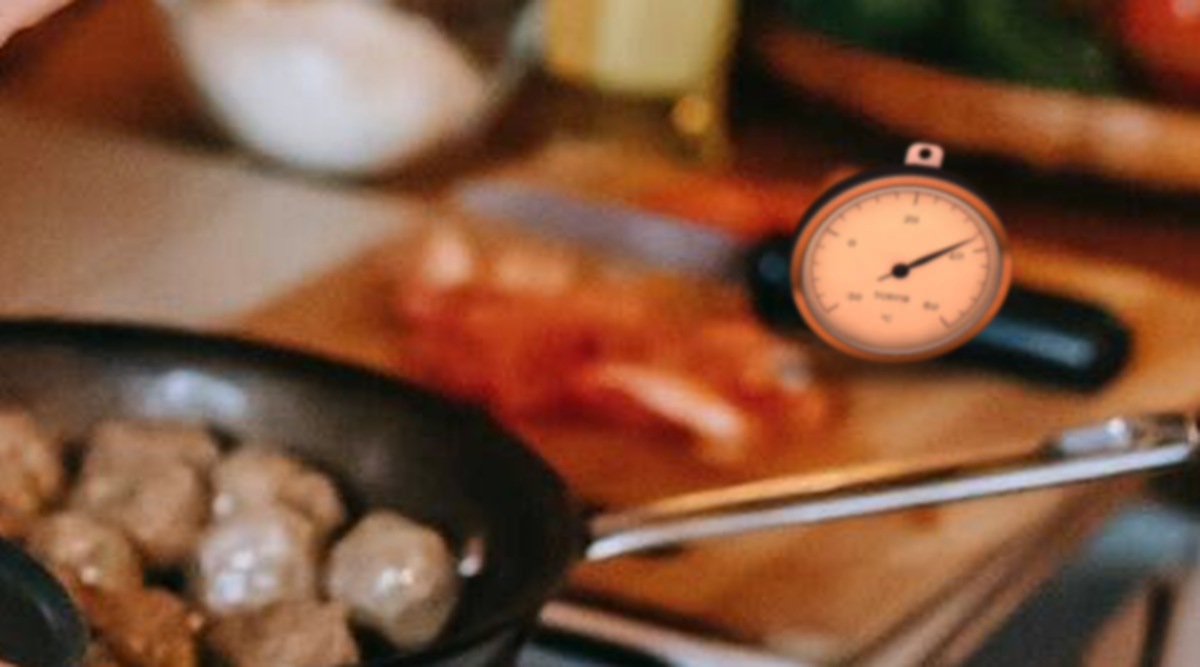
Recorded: 36 °C
